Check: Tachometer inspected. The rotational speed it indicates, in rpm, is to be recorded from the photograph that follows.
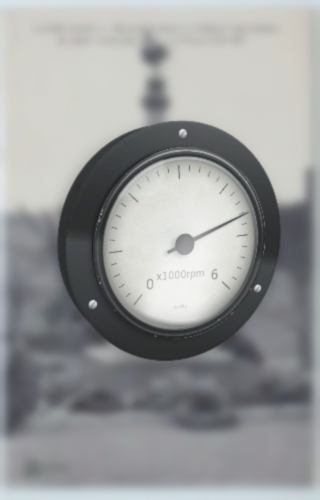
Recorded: 4600 rpm
